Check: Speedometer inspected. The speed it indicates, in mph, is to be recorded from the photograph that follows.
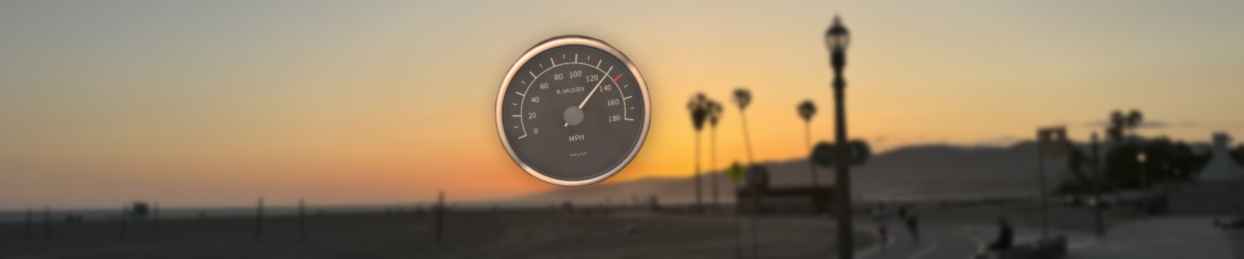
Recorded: 130 mph
